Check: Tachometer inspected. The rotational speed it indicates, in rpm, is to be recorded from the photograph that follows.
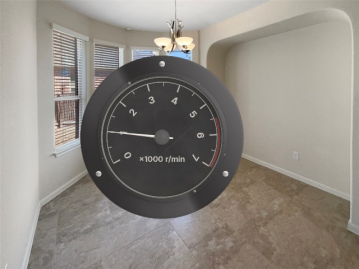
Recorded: 1000 rpm
